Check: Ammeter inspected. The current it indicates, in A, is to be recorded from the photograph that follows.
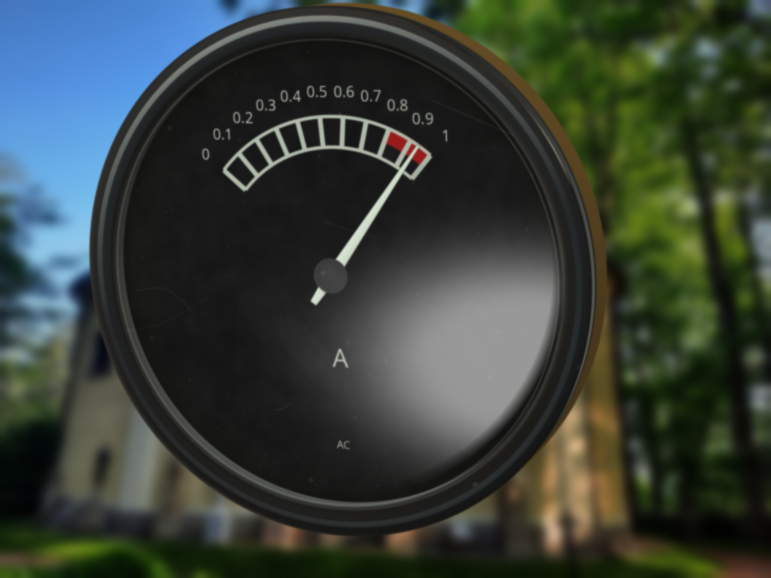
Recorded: 0.95 A
